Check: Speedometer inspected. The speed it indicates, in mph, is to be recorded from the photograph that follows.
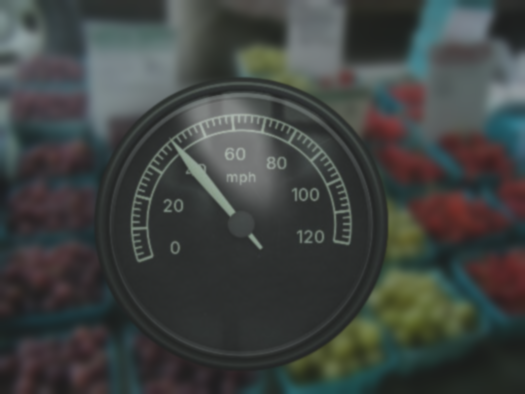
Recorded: 40 mph
